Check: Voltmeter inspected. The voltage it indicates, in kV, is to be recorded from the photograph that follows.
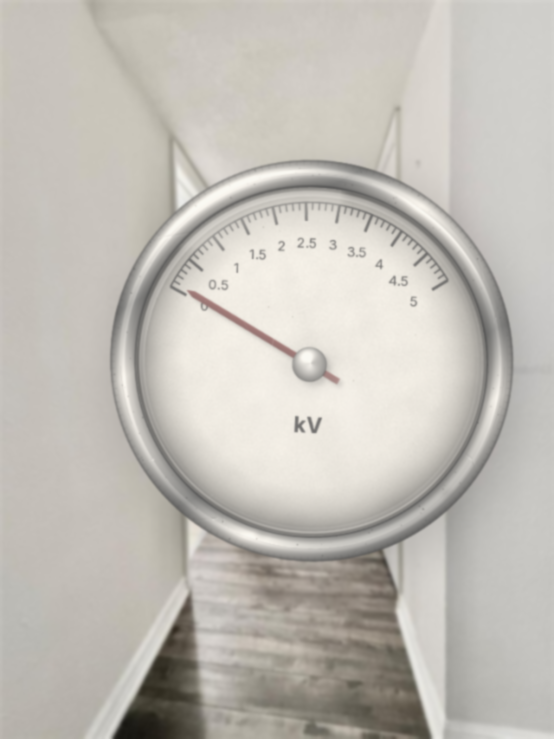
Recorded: 0.1 kV
